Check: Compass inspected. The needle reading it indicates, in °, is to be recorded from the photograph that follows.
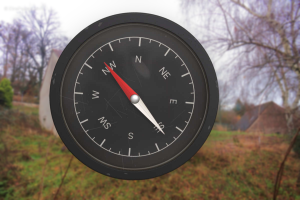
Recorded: 315 °
